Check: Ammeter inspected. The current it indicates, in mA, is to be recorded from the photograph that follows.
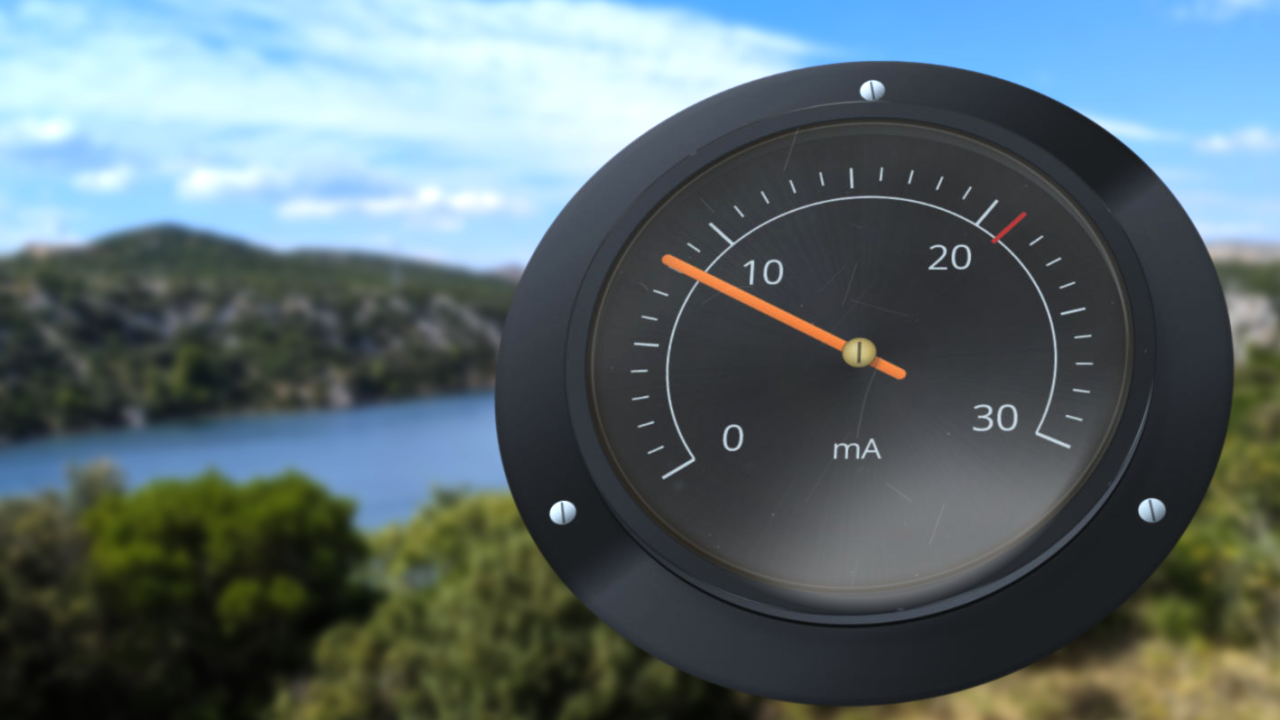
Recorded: 8 mA
